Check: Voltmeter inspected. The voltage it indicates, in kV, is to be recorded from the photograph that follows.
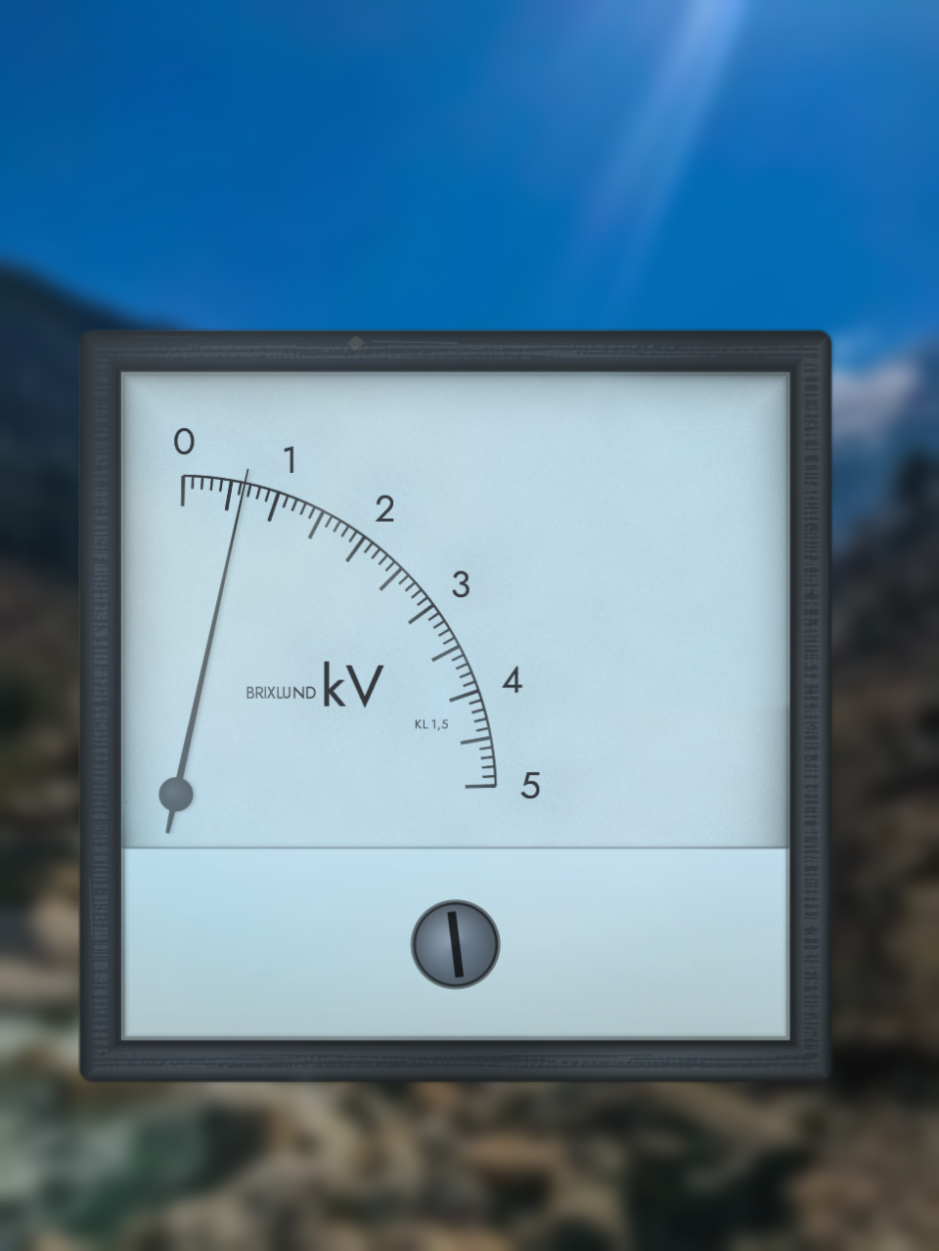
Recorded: 0.65 kV
